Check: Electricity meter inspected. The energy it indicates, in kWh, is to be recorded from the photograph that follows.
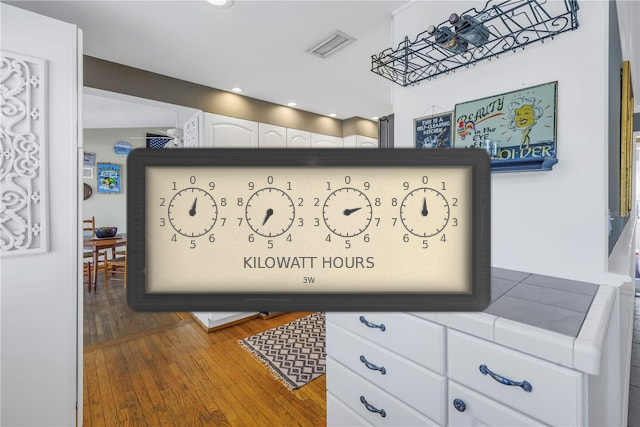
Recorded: 9580 kWh
